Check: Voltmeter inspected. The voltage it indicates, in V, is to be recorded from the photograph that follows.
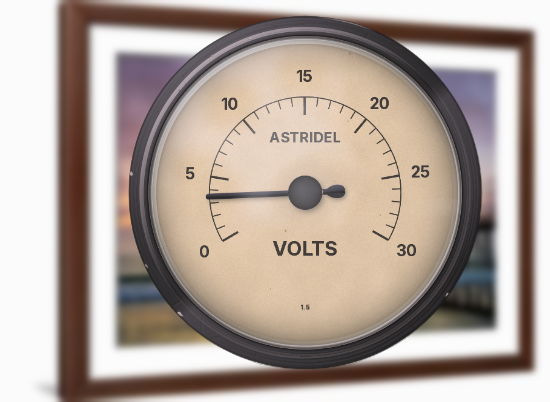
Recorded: 3.5 V
